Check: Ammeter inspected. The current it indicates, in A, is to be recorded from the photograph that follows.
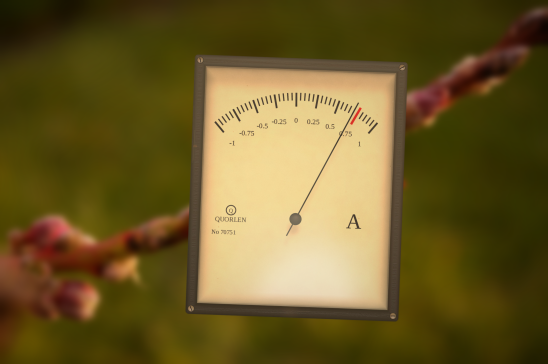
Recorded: 0.7 A
